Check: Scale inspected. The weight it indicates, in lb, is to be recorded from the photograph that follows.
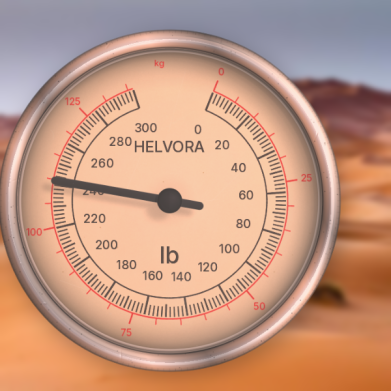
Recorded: 242 lb
